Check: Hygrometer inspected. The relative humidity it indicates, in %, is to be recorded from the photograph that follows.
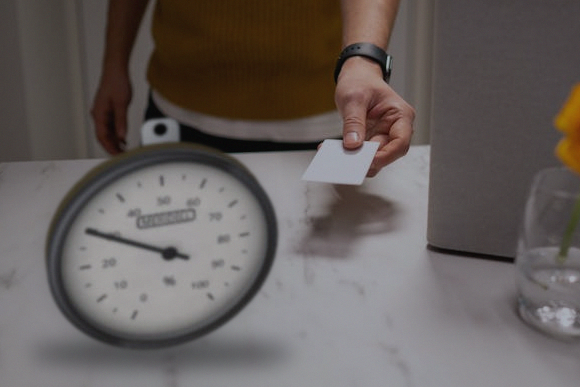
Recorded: 30 %
